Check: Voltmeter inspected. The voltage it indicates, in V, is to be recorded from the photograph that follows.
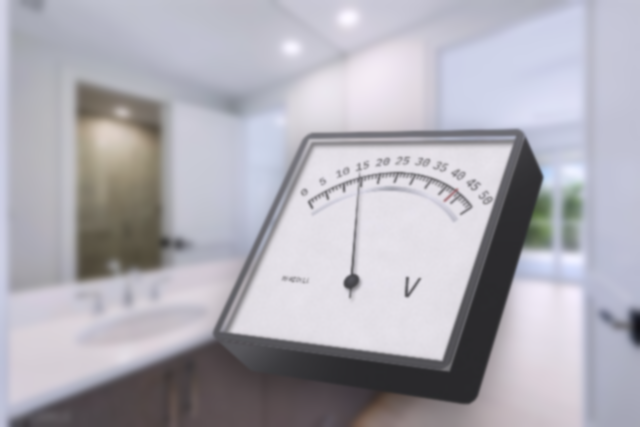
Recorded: 15 V
